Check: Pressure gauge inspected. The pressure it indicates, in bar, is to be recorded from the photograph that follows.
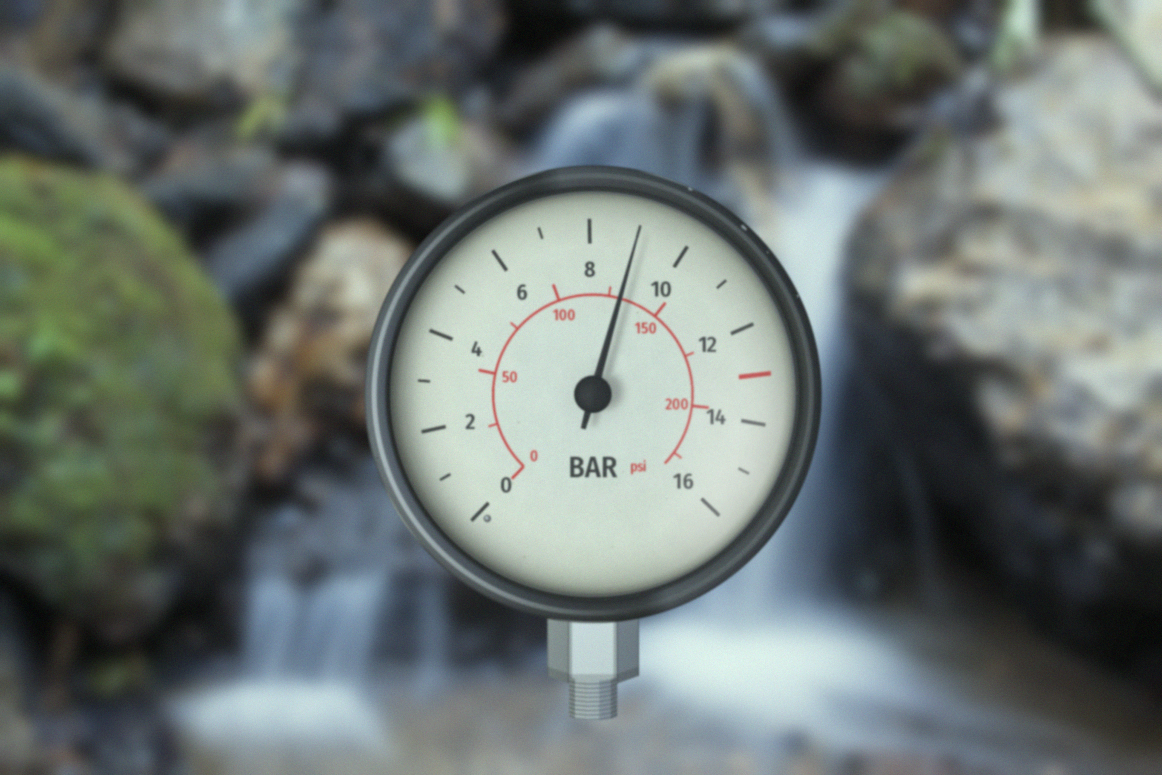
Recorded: 9 bar
